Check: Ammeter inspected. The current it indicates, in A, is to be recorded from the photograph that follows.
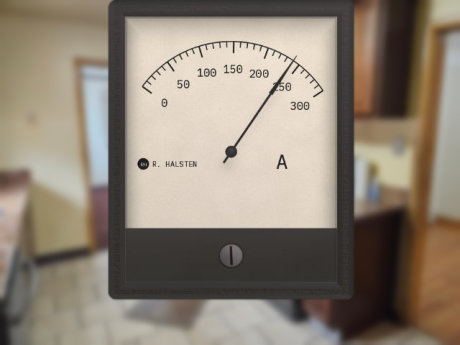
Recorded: 240 A
